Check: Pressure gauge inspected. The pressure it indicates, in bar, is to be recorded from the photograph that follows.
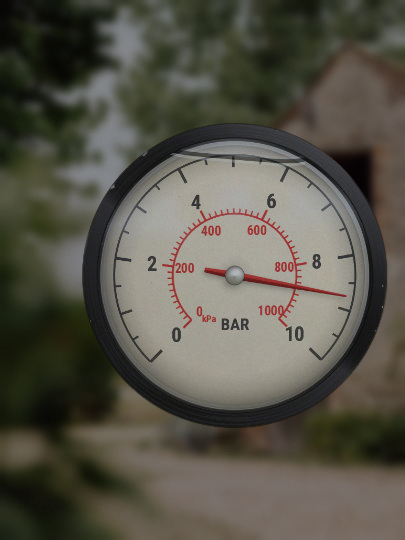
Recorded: 8.75 bar
